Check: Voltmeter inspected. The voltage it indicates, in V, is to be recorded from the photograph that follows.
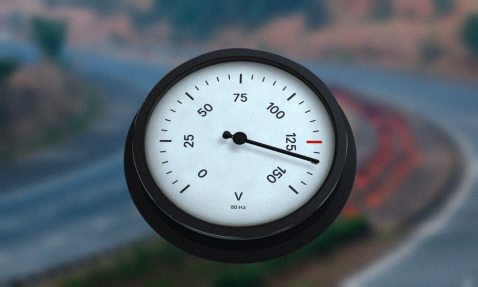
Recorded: 135 V
